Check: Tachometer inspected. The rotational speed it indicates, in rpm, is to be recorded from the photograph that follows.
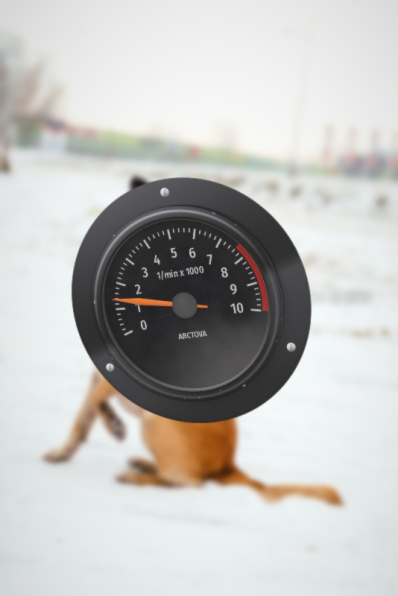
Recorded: 1400 rpm
